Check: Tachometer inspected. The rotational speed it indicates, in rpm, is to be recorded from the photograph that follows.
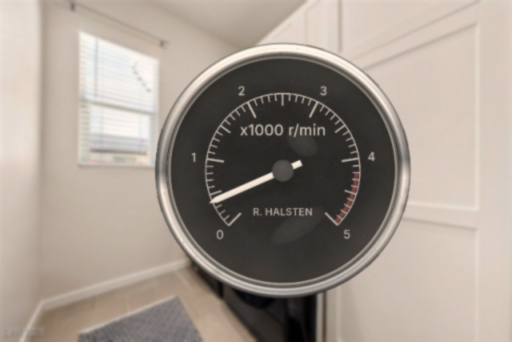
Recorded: 400 rpm
